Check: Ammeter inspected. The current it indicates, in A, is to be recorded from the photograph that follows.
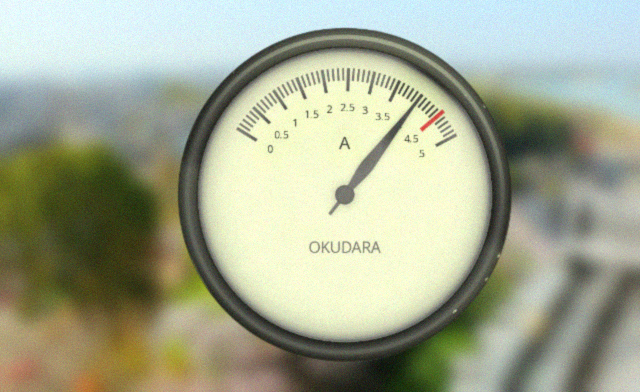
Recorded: 4 A
